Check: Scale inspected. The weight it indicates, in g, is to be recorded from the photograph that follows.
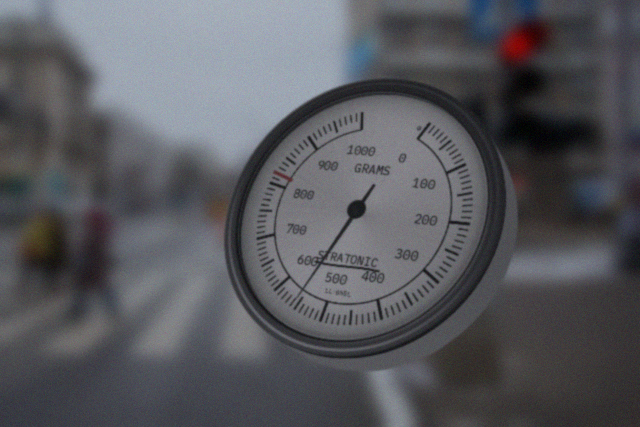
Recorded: 550 g
